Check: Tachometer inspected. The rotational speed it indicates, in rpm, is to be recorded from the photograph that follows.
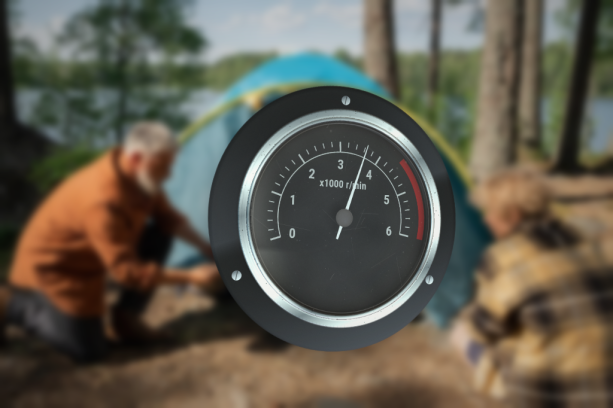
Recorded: 3600 rpm
